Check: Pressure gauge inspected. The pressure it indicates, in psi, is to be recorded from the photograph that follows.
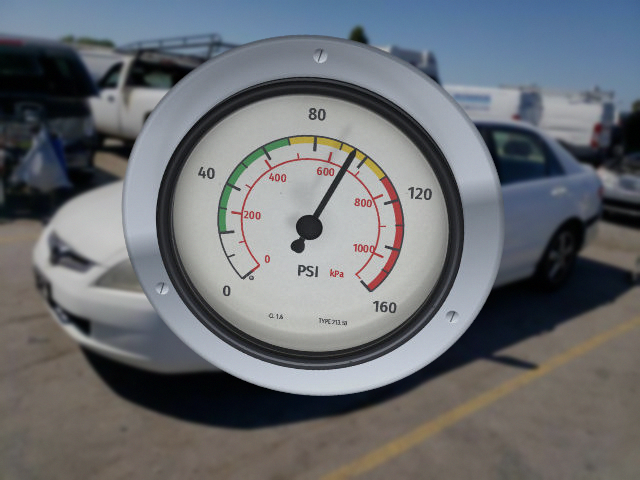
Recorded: 95 psi
